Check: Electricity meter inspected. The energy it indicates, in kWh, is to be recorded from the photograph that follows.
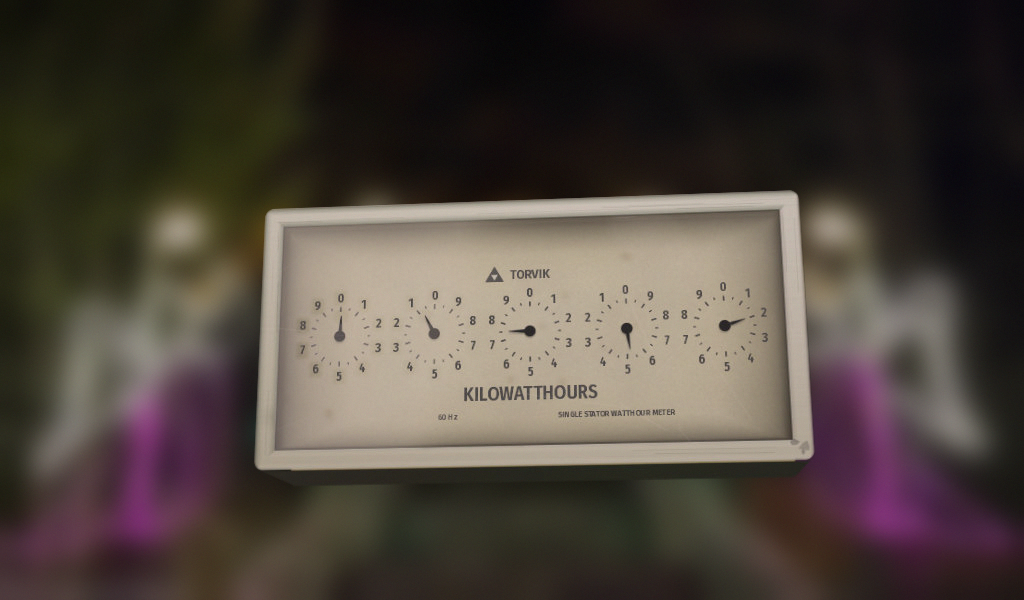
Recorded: 752 kWh
